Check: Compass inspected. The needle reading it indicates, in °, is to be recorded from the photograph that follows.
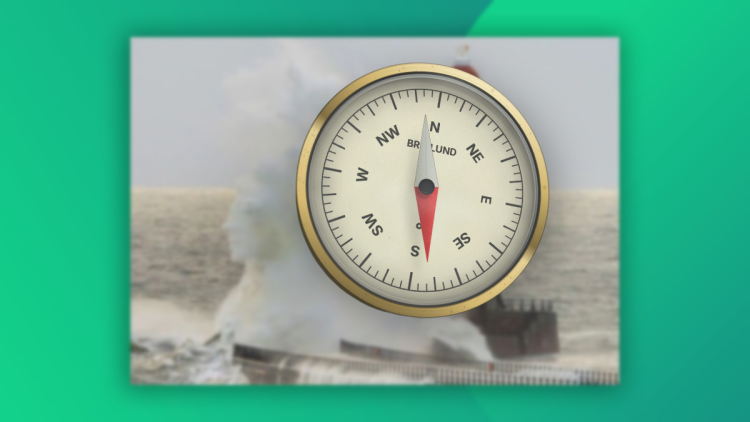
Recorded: 170 °
